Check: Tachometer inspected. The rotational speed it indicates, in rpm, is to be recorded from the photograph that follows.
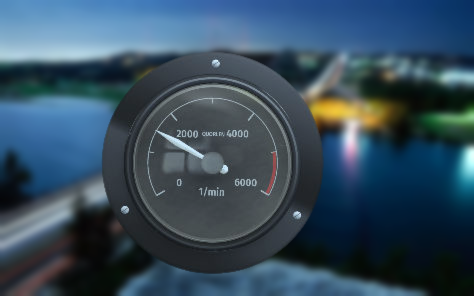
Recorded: 1500 rpm
